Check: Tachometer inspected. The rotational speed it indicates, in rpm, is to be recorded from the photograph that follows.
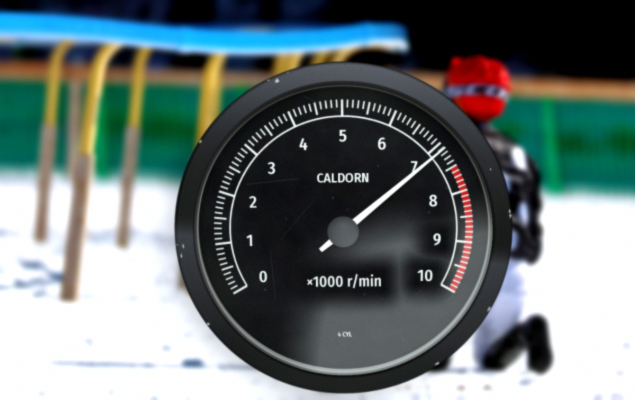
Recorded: 7100 rpm
